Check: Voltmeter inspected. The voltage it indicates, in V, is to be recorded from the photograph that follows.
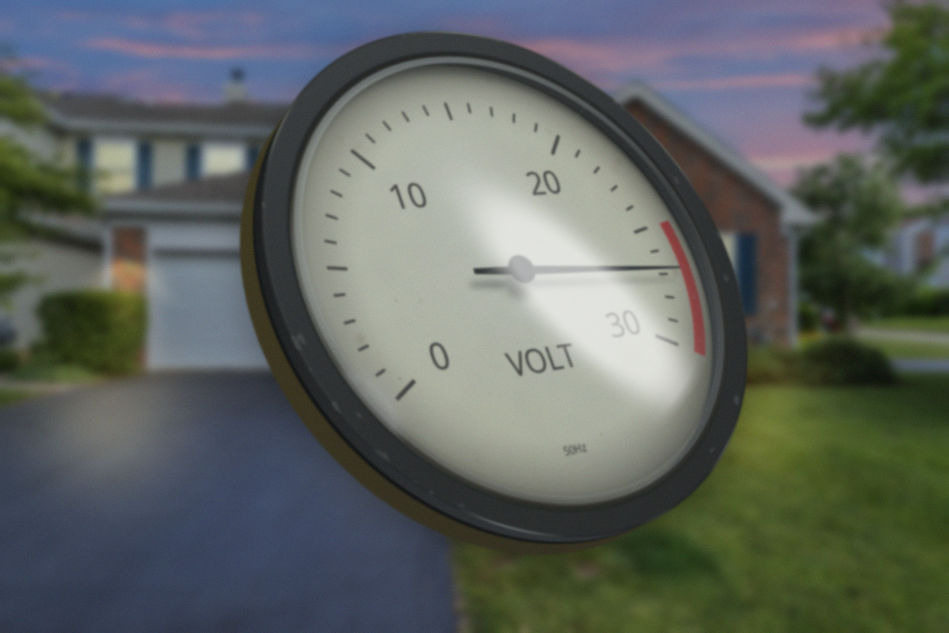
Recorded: 27 V
